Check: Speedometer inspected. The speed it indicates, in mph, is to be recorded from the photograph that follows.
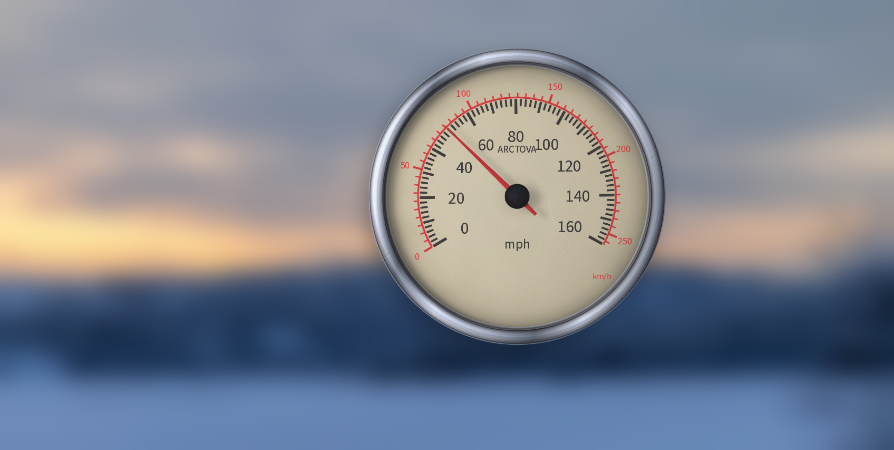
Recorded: 50 mph
